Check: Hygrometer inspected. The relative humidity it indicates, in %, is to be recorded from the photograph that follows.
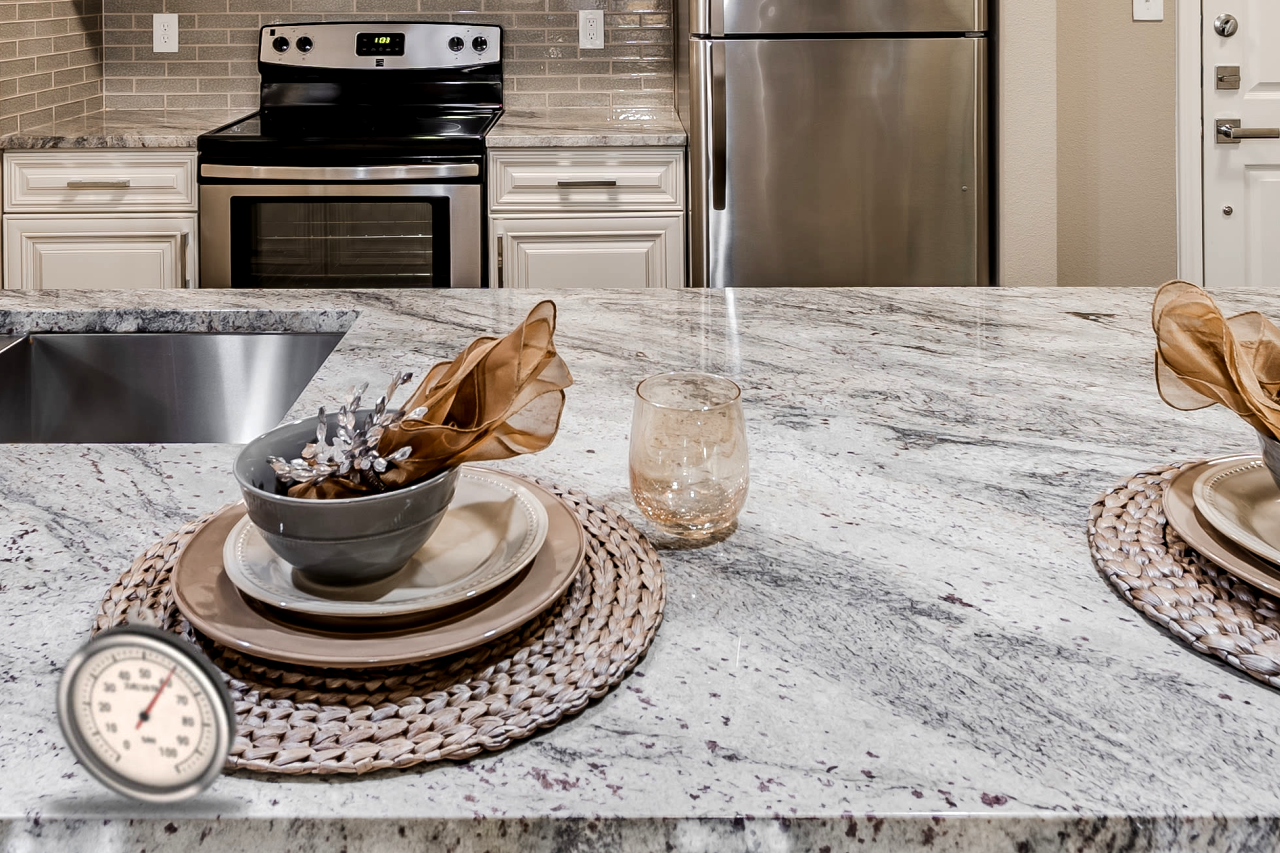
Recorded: 60 %
